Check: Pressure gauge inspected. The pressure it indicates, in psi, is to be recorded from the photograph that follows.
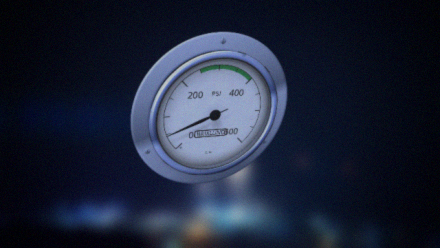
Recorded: 50 psi
